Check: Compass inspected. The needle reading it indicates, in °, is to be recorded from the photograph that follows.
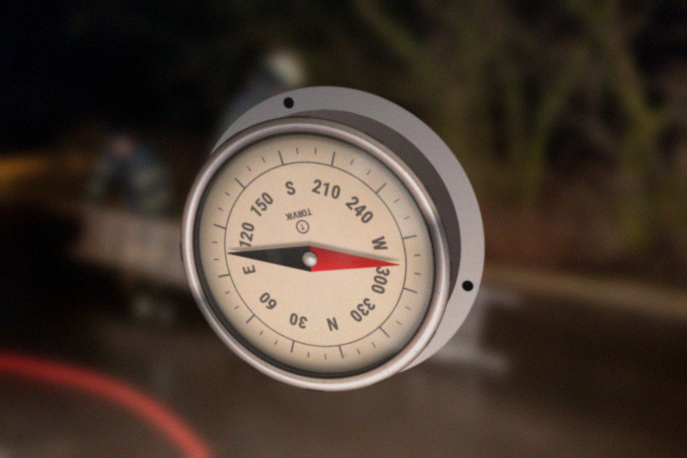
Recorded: 285 °
